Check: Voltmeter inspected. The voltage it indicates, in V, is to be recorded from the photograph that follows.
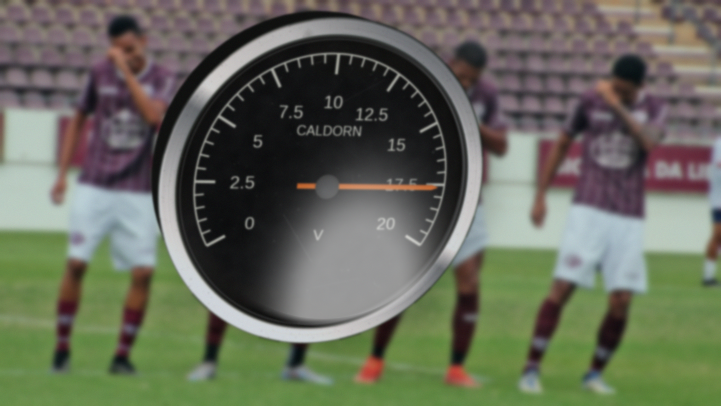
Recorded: 17.5 V
